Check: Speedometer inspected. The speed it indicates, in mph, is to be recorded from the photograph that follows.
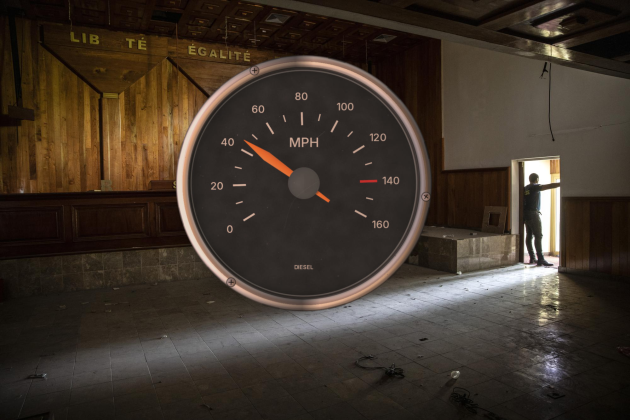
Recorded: 45 mph
